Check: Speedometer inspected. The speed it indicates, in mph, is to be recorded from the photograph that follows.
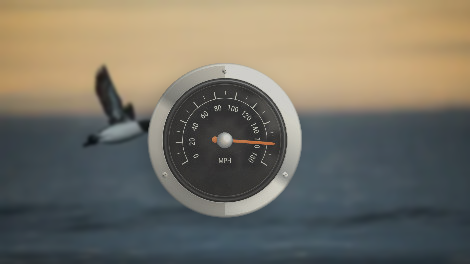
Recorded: 160 mph
